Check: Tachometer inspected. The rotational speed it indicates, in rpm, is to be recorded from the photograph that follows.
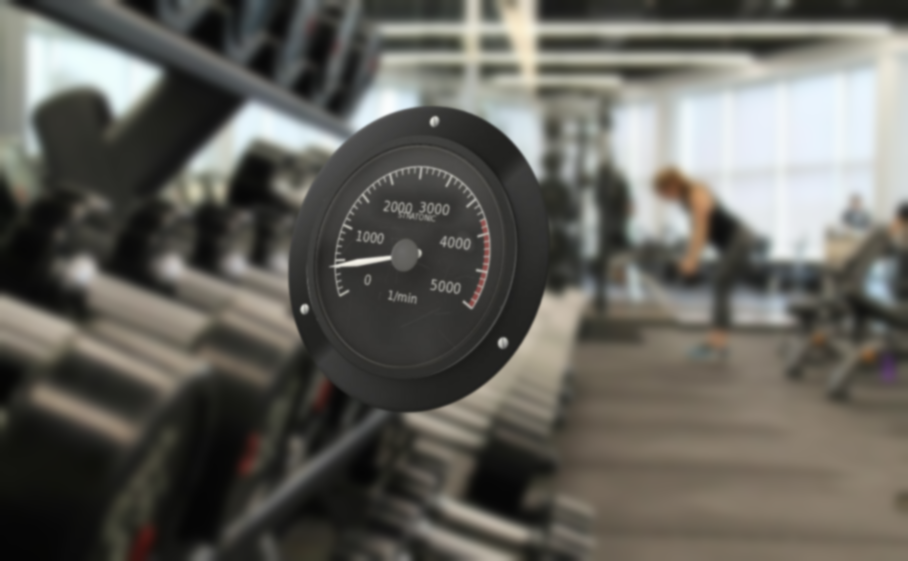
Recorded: 400 rpm
